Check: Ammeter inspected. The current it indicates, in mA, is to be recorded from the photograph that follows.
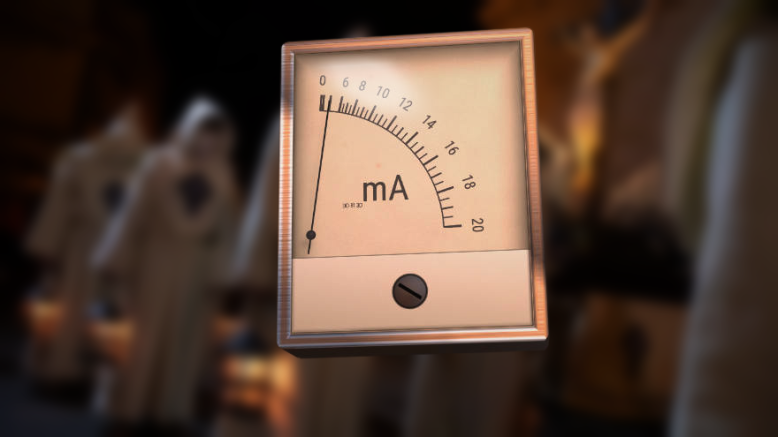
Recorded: 4 mA
